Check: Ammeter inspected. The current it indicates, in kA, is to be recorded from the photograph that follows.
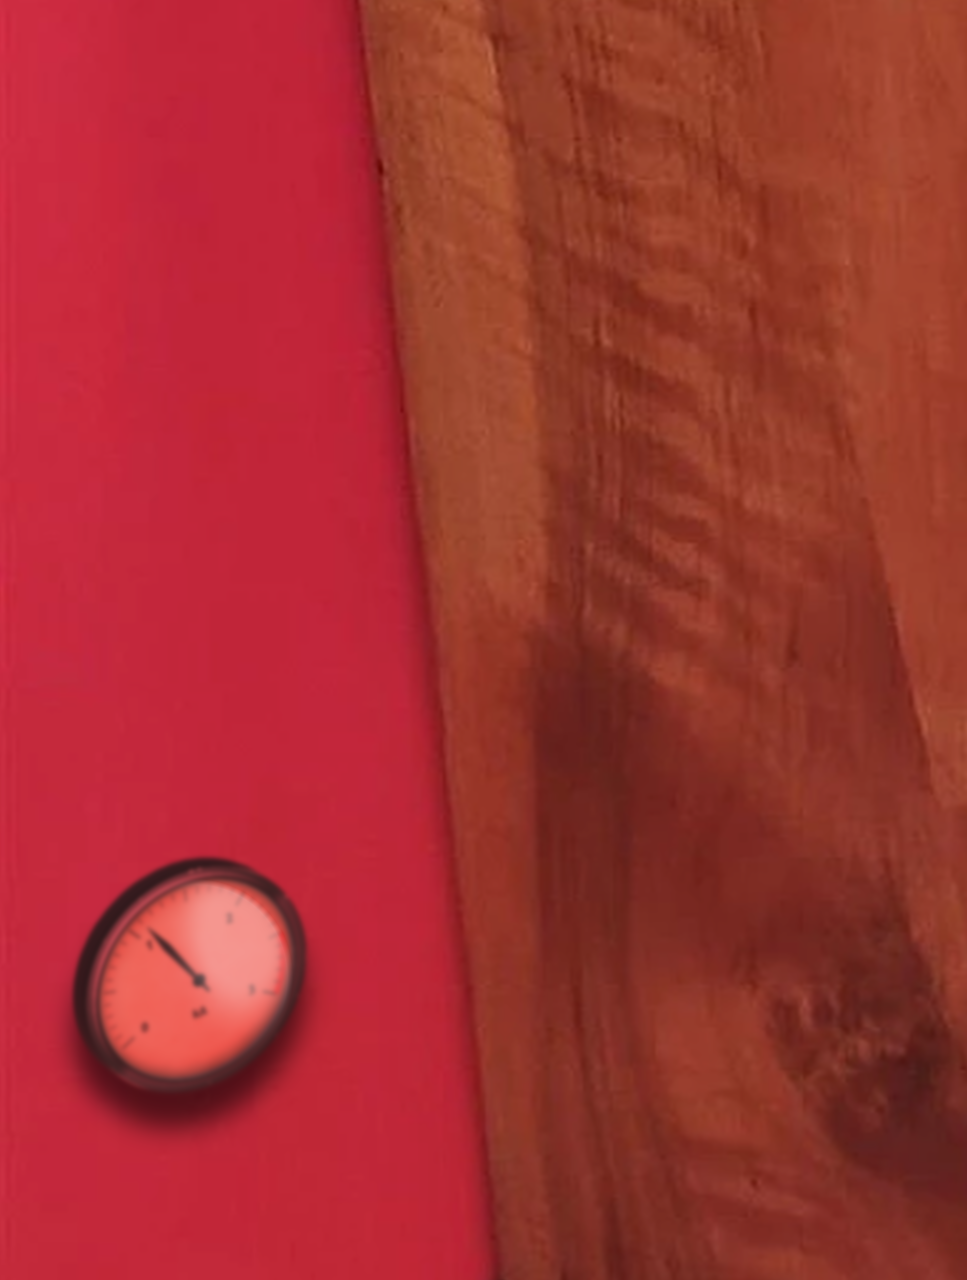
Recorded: 1.1 kA
